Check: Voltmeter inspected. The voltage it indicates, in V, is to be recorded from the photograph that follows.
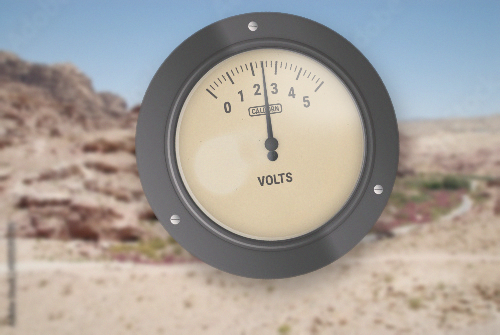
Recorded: 2.4 V
